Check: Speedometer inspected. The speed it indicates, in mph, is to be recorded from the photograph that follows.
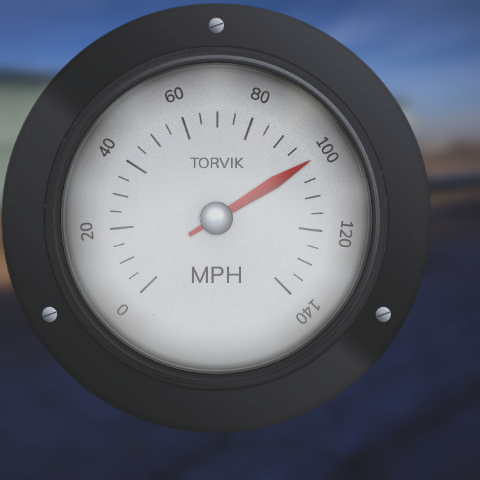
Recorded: 100 mph
